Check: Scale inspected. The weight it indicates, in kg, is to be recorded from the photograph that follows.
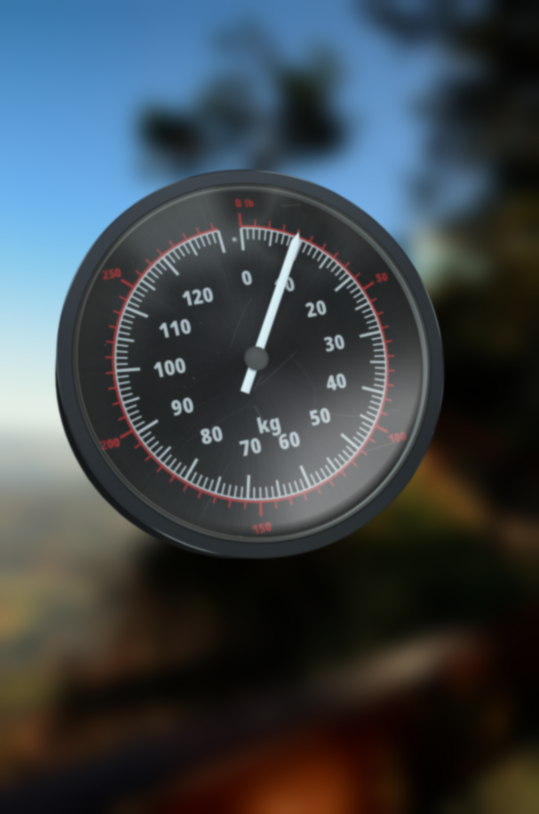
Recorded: 9 kg
